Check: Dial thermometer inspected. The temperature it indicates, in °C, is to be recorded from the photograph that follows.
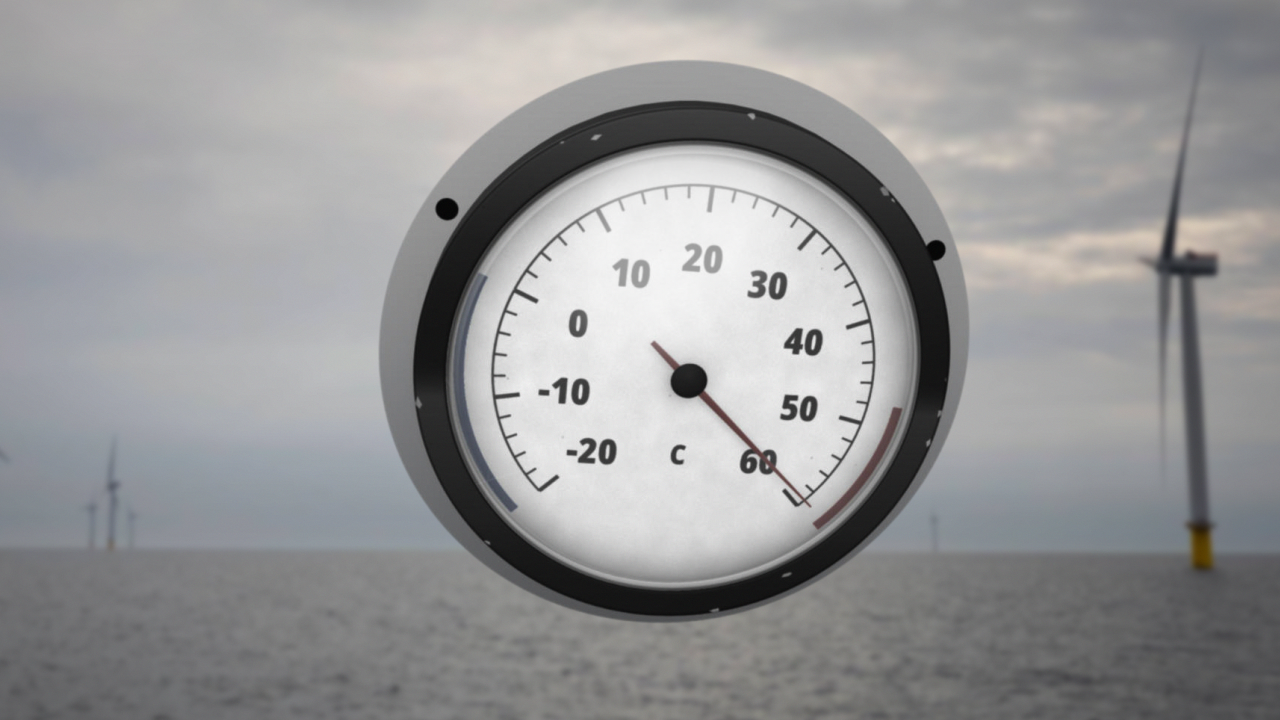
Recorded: 59 °C
